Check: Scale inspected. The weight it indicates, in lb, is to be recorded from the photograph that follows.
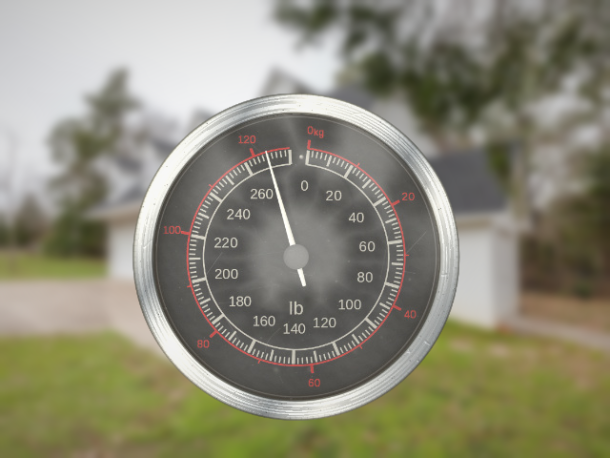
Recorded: 270 lb
